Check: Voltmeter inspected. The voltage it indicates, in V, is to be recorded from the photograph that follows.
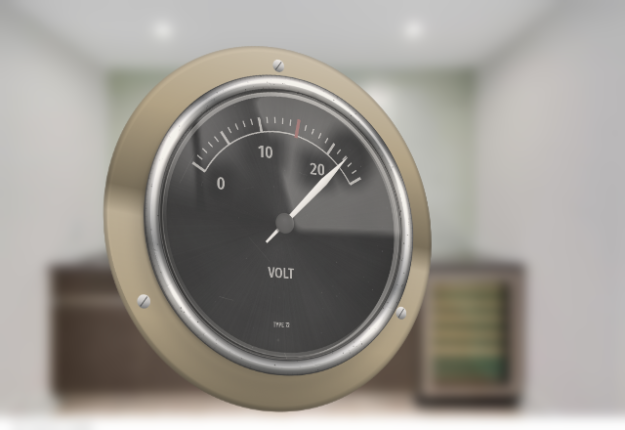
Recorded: 22 V
